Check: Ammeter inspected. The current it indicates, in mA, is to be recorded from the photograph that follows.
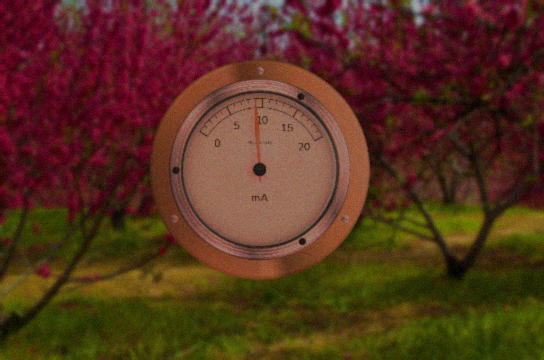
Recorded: 9 mA
